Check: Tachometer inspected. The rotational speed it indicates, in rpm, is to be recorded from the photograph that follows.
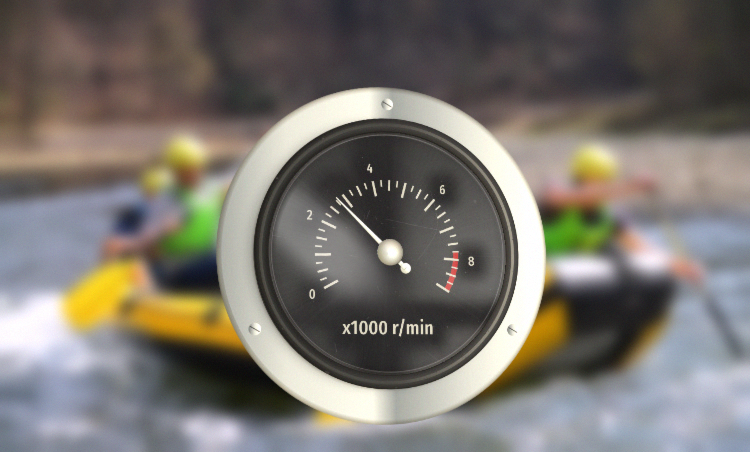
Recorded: 2750 rpm
